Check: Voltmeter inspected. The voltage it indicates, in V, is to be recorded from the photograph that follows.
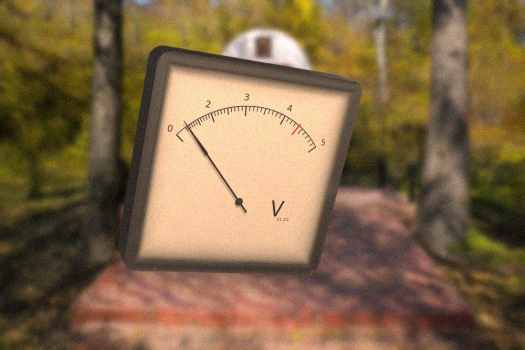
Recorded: 1 V
